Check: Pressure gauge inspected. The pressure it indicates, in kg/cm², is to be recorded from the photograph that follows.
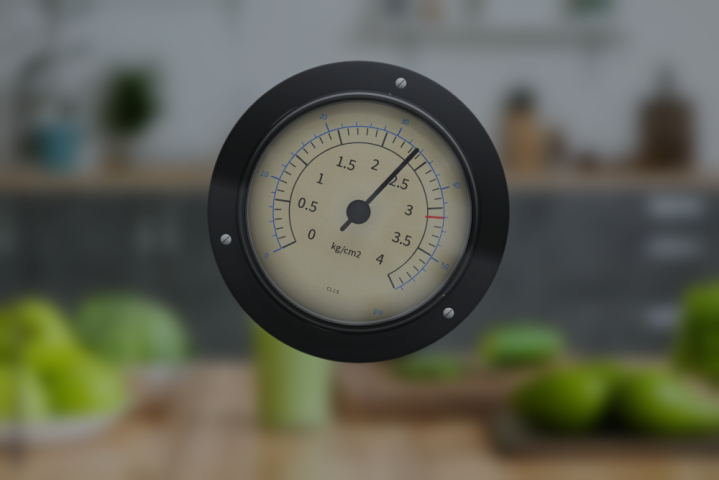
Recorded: 2.35 kg/cm²
